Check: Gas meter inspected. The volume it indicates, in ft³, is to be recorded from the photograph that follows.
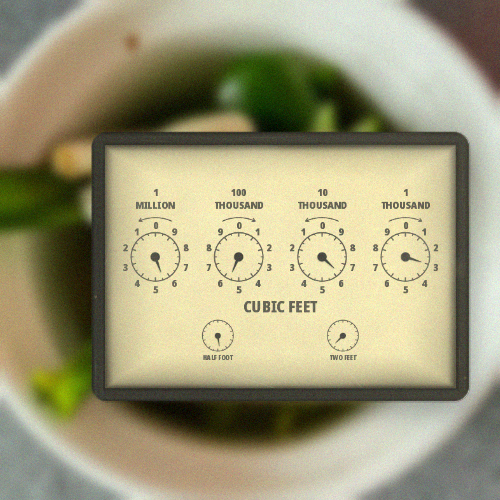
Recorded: 556300 ft³
